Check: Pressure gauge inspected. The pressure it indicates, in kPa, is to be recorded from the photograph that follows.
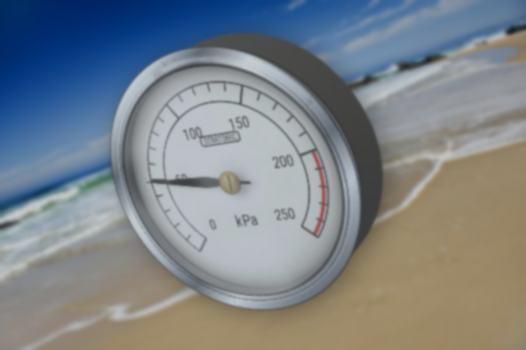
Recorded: 50 kPa
